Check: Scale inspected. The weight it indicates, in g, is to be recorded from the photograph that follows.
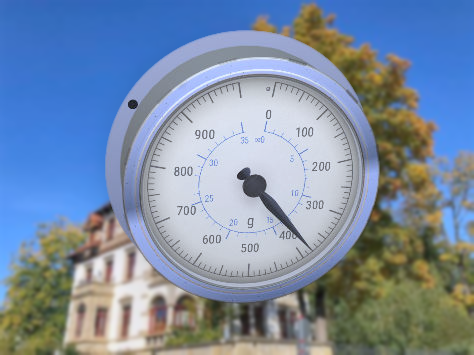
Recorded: 380 g
